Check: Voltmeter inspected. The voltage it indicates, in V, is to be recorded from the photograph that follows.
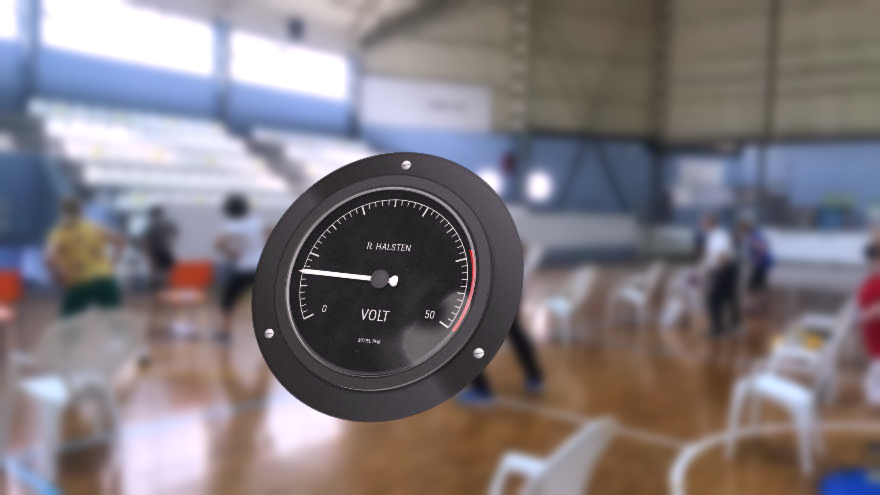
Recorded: 7 V
